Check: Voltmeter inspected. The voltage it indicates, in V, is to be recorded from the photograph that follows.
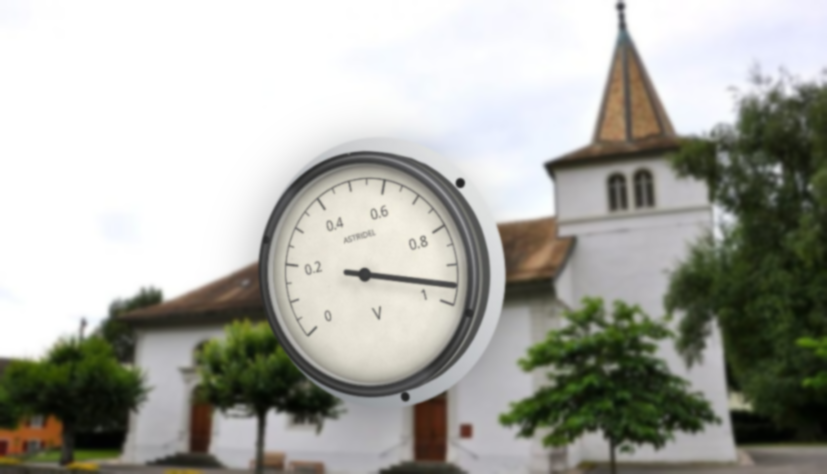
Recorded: 0.95 V
